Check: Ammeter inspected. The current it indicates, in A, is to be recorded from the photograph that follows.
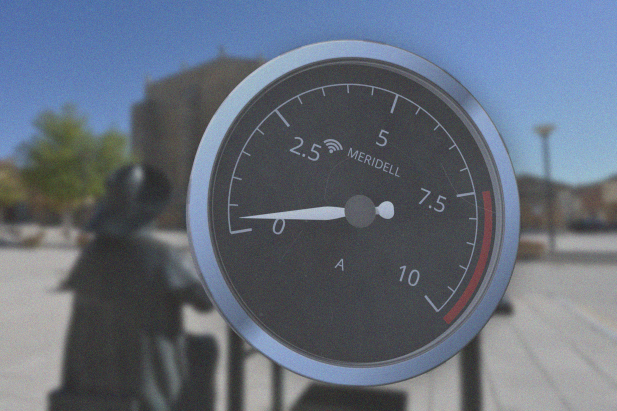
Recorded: 0.25 A
